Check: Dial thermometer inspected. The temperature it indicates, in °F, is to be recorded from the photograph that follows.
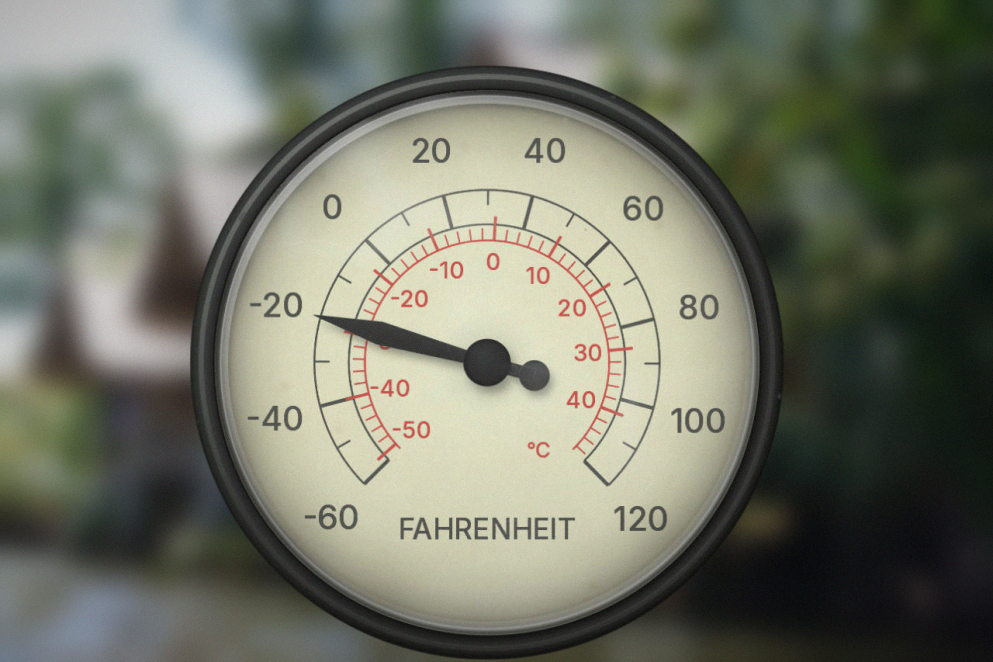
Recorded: -20 °F
